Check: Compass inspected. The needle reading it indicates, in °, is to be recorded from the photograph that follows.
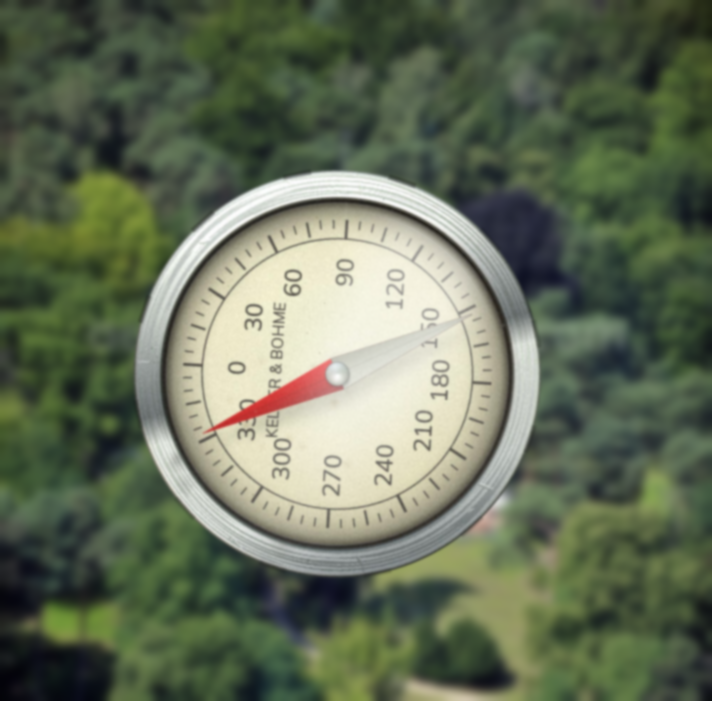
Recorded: 332.5 °
